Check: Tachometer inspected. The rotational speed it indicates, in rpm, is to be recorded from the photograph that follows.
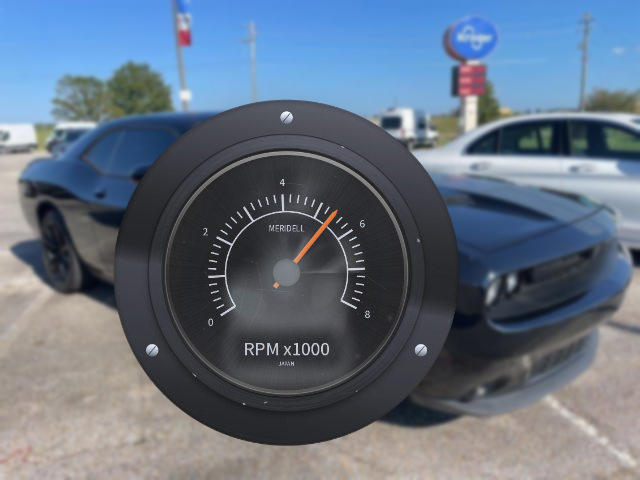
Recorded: 5400 rpm
